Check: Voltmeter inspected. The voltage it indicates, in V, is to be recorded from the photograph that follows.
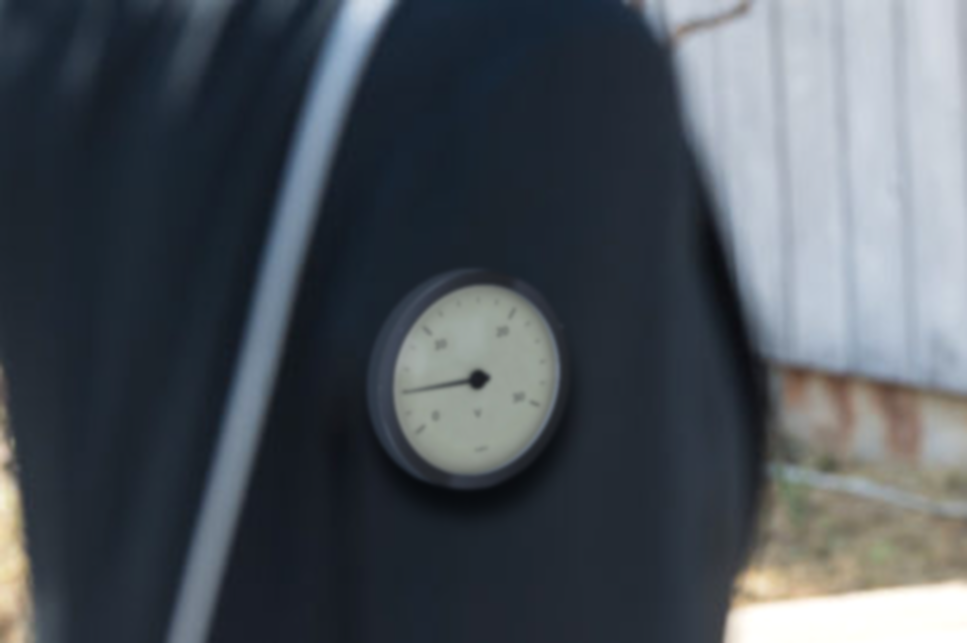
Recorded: 4 V
